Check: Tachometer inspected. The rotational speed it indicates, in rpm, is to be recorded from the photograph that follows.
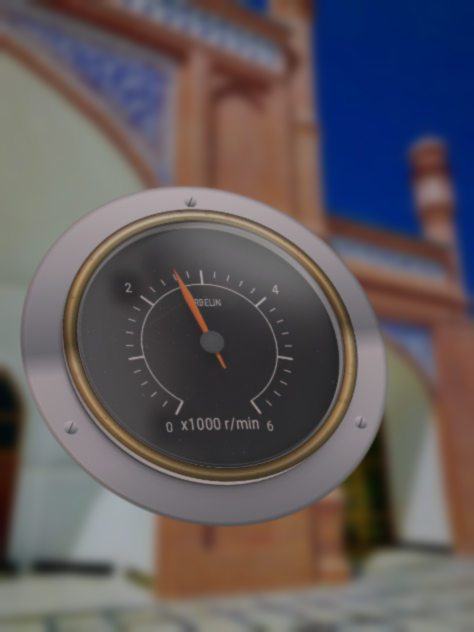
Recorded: 2600 rpm
